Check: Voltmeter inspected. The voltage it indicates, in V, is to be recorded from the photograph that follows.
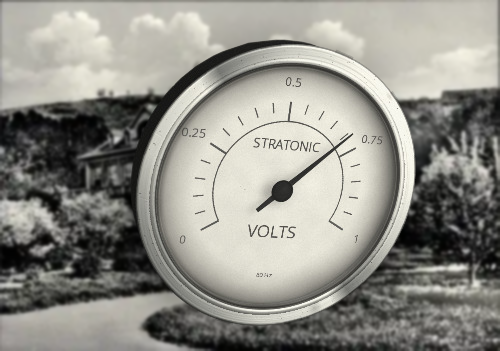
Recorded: 0.7 V
